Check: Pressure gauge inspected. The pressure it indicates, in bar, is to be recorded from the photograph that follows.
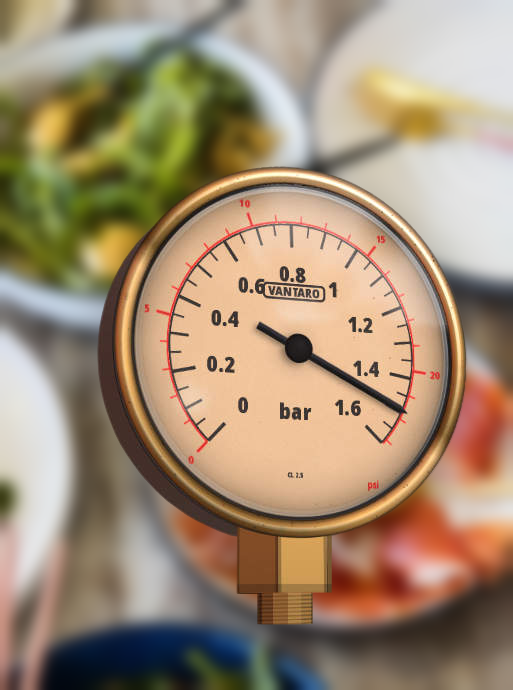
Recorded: 1.5 bar
